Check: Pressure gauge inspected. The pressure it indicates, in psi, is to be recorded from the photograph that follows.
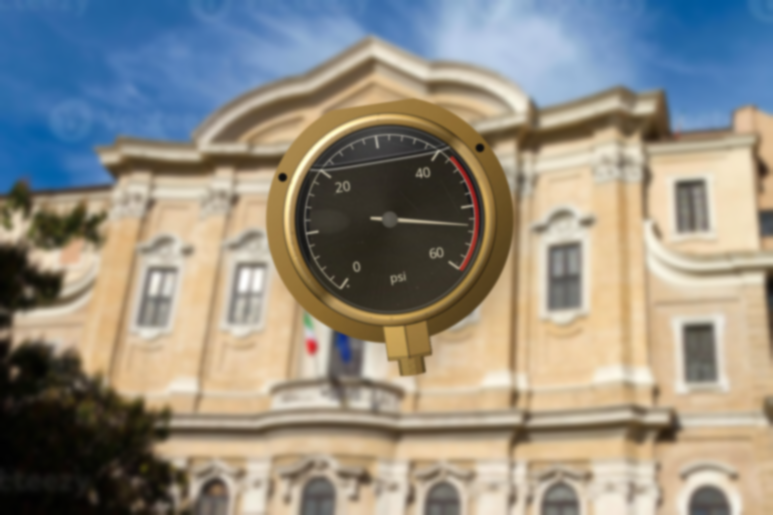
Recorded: 53 psi
